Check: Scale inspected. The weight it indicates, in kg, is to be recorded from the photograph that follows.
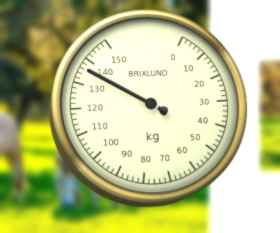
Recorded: 136 kg
